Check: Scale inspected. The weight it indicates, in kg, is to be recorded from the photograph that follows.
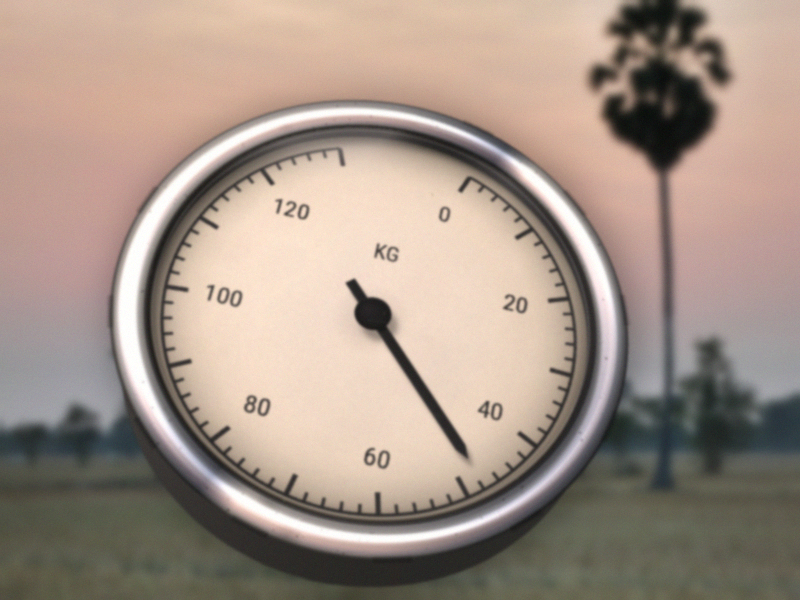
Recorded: 48 kg
